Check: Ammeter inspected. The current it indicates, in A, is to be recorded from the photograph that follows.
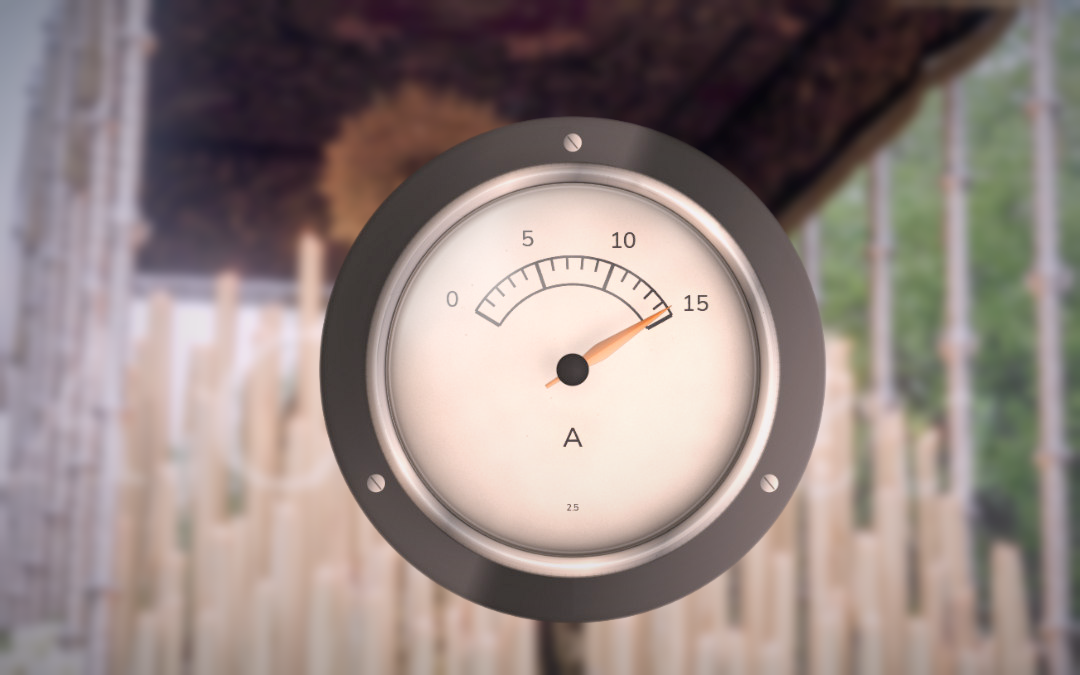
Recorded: 14.5 A
